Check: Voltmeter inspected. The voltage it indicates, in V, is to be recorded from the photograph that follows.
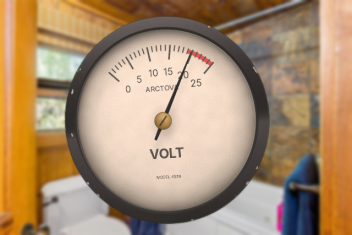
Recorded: 20 V
